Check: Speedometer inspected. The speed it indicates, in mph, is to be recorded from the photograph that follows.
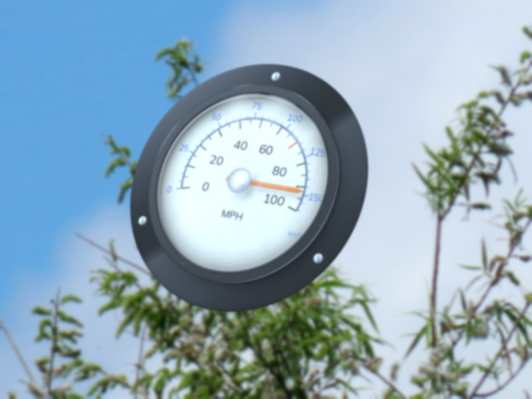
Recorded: 92.5 mph
